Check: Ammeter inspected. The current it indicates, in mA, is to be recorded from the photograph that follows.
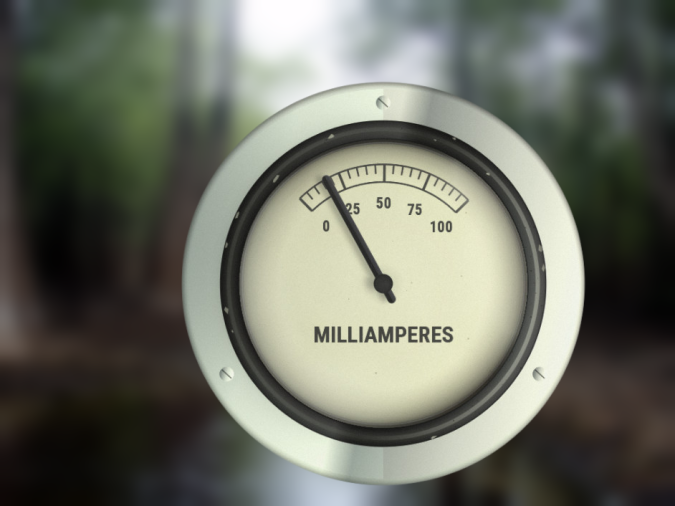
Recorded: 17.5 mA
